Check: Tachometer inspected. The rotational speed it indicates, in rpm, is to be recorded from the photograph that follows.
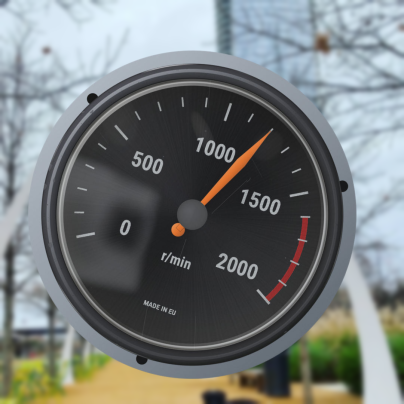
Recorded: 1200 rpm
